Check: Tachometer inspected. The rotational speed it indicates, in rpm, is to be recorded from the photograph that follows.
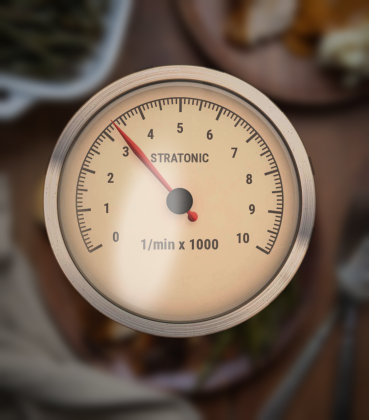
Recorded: 3300 rpm
